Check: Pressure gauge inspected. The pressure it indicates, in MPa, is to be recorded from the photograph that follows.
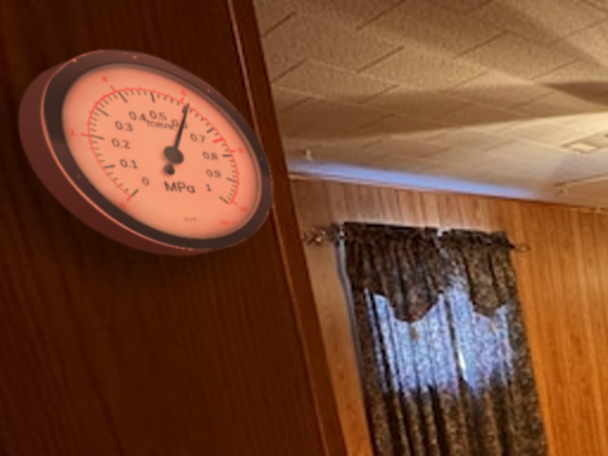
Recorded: 0.6 MPa
